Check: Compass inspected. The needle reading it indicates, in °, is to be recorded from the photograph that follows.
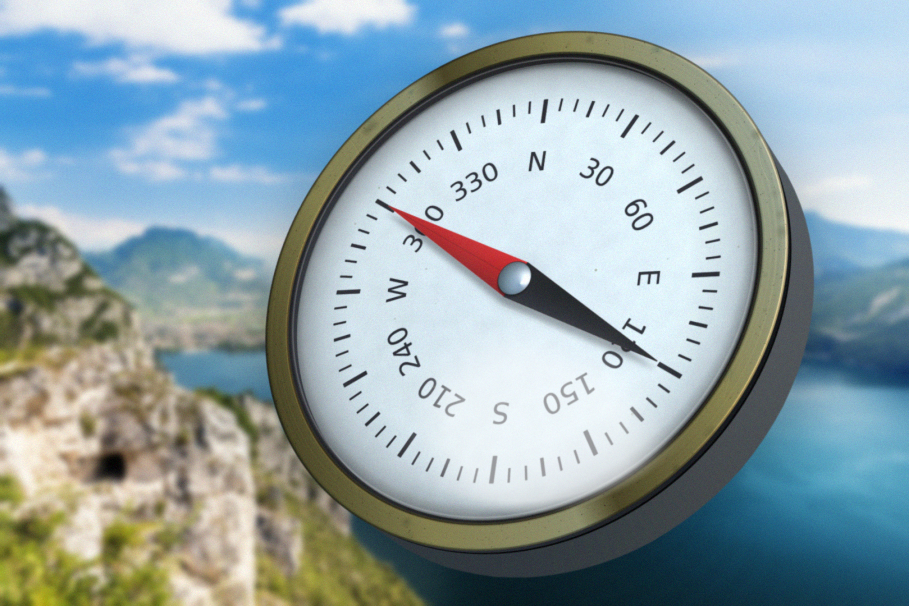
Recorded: 300 °
